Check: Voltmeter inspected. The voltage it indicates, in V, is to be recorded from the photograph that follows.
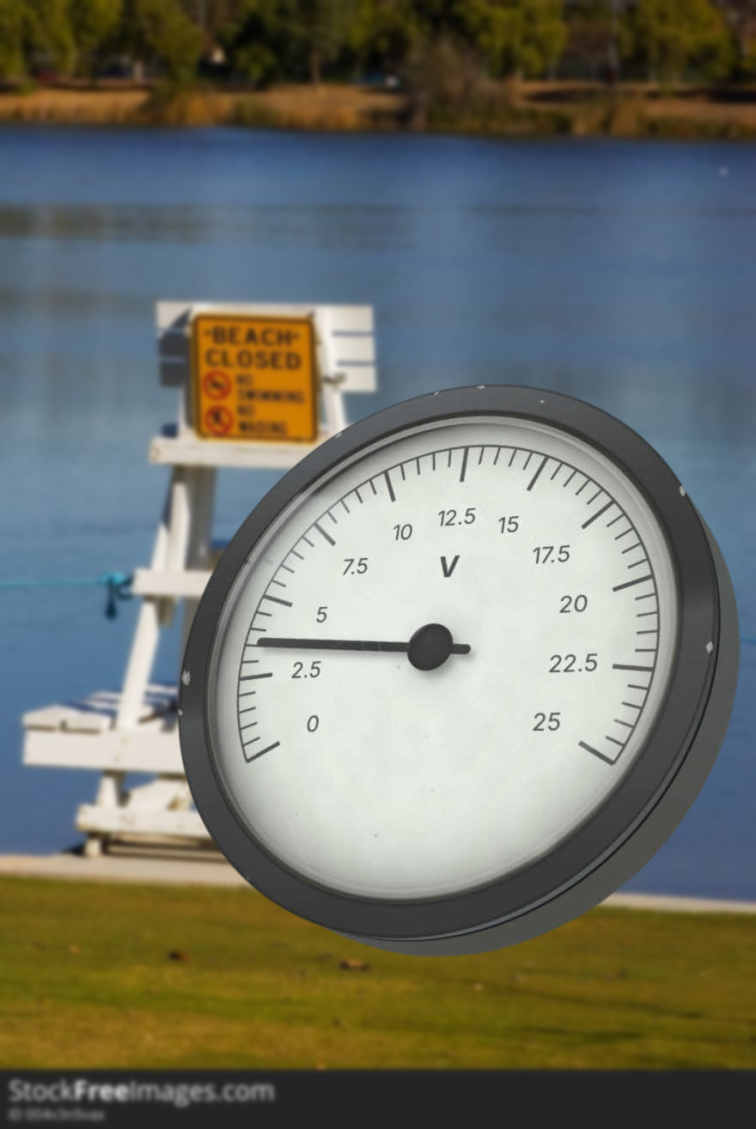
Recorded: 3.5 V
